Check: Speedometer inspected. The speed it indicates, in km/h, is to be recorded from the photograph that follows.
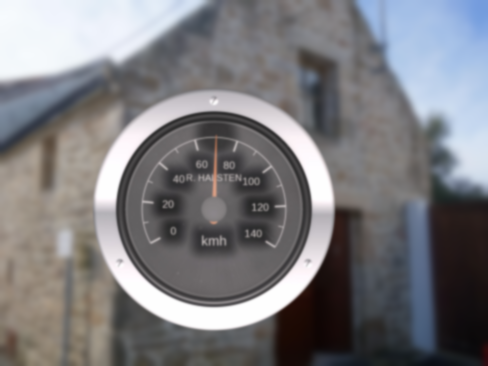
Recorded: 70 km/h
